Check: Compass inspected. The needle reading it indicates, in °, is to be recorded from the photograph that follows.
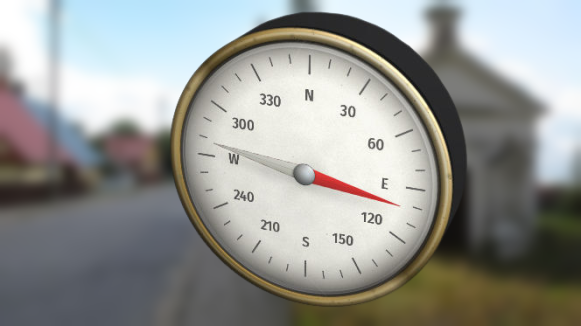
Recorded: 100 °
